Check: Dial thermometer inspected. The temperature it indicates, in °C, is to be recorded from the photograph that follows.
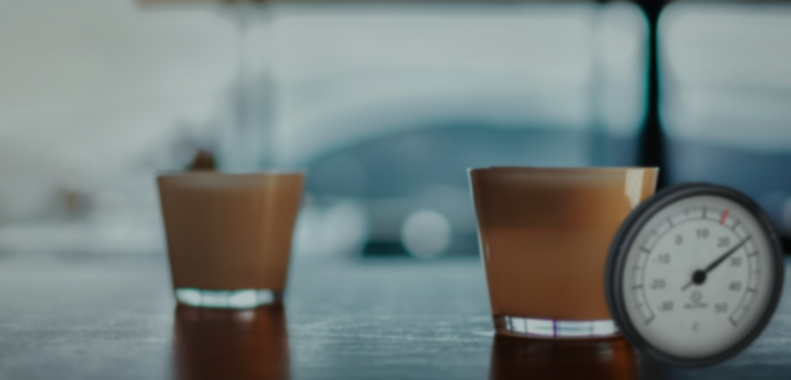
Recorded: 25 °C
